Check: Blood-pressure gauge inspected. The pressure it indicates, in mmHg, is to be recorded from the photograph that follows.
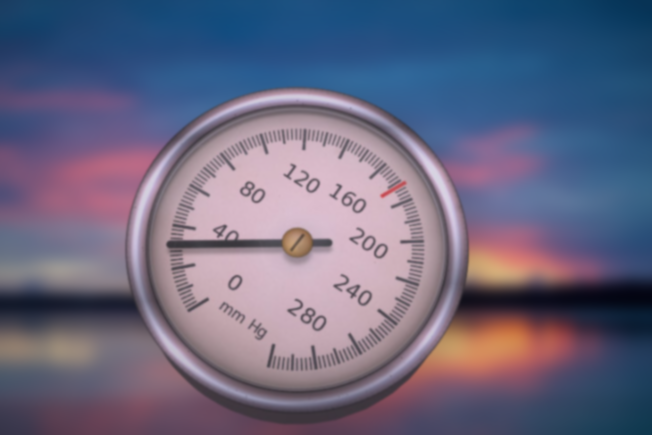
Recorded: 30 mmHg
